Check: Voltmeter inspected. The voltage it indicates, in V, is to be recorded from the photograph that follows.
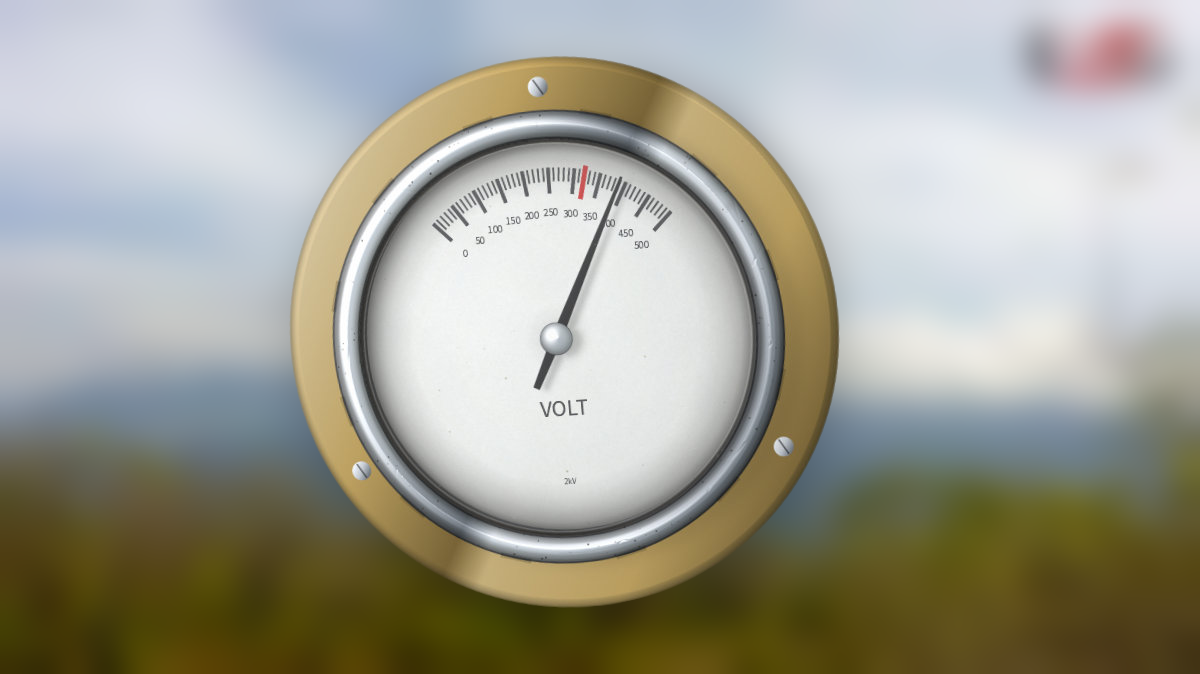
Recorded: 390 V
